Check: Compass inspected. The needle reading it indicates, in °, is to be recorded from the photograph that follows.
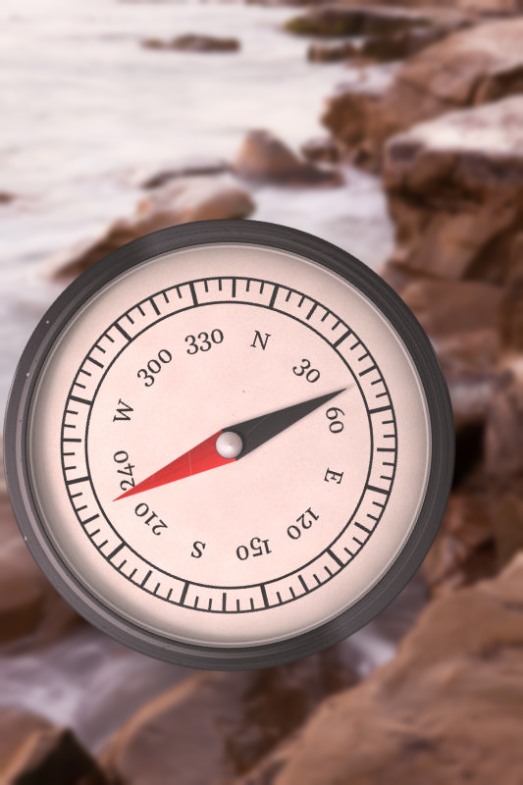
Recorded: 227.5 °
